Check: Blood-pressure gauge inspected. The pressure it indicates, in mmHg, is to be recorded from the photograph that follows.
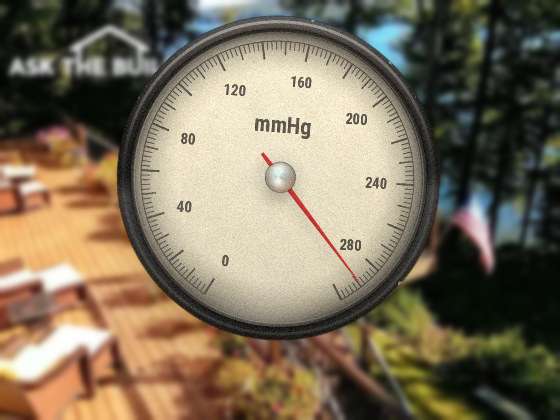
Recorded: 290 mmHg
